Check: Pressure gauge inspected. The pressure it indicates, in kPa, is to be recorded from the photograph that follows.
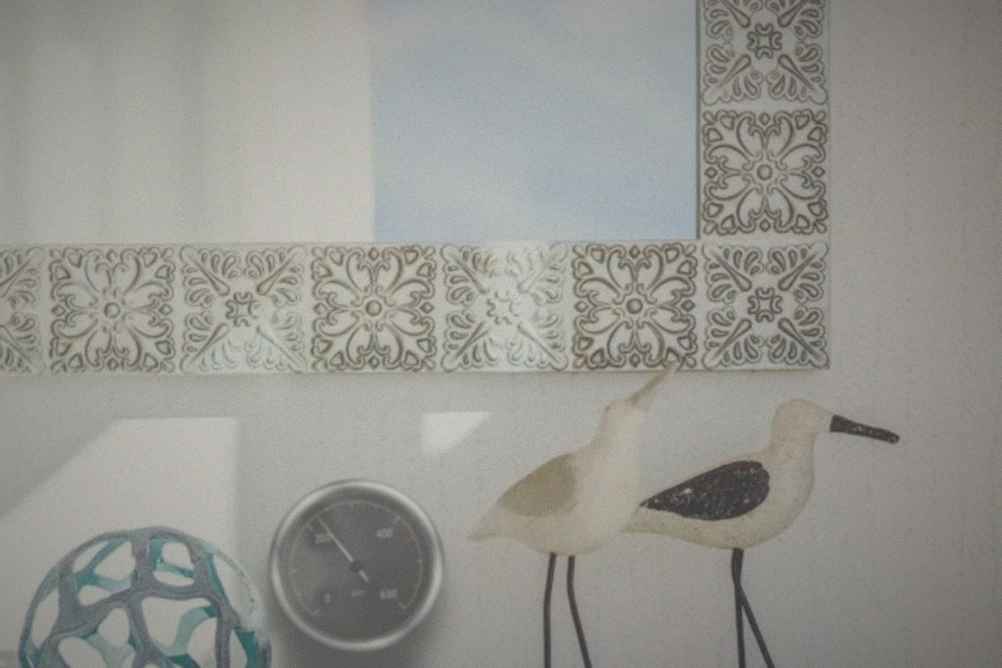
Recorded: 225 kPa
